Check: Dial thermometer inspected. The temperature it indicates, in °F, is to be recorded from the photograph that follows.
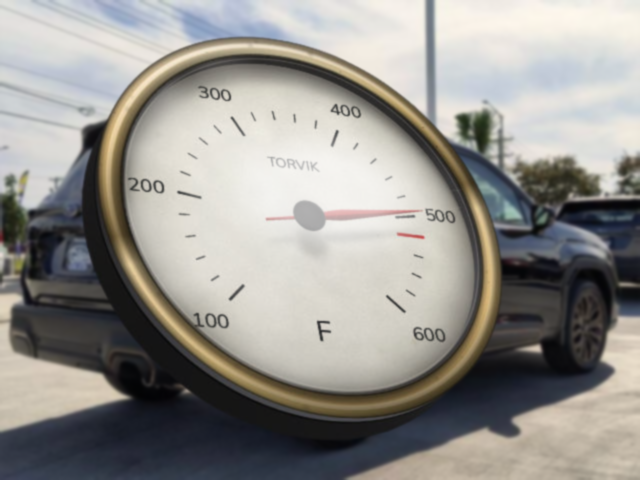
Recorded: 500 °F
